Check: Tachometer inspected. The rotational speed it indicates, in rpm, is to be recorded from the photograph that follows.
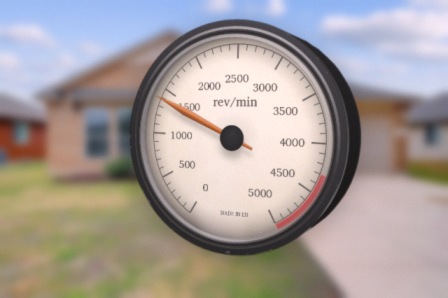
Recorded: 1400 rpm
